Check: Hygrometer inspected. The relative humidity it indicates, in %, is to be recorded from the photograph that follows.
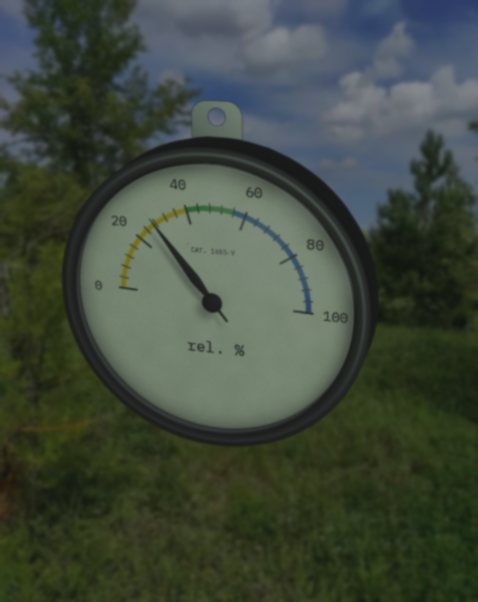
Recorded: 28 %
